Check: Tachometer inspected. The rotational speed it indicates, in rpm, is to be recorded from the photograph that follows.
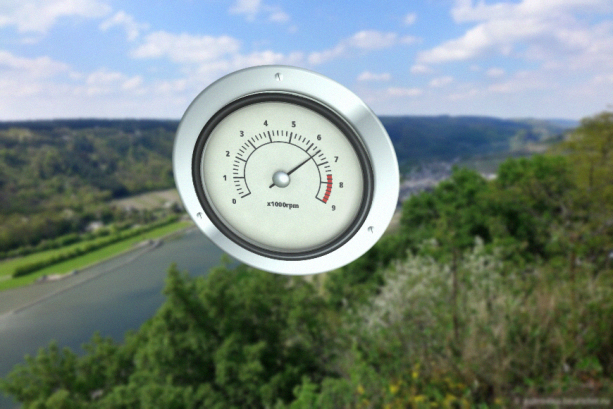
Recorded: 6400 rpm
